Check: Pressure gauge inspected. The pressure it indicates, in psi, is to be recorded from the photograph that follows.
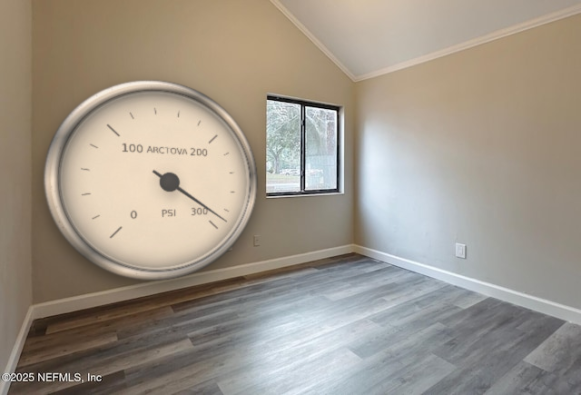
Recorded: 290 psi
